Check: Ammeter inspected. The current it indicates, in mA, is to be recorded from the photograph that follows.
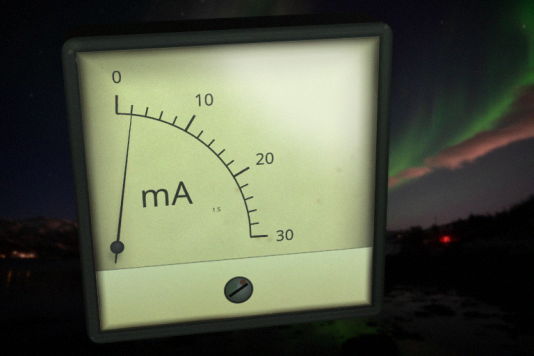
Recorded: 2 mA
